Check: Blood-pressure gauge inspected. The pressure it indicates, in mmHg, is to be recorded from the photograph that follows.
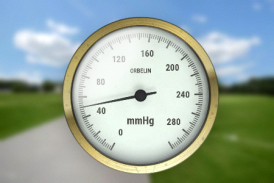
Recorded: 50 mmHg
